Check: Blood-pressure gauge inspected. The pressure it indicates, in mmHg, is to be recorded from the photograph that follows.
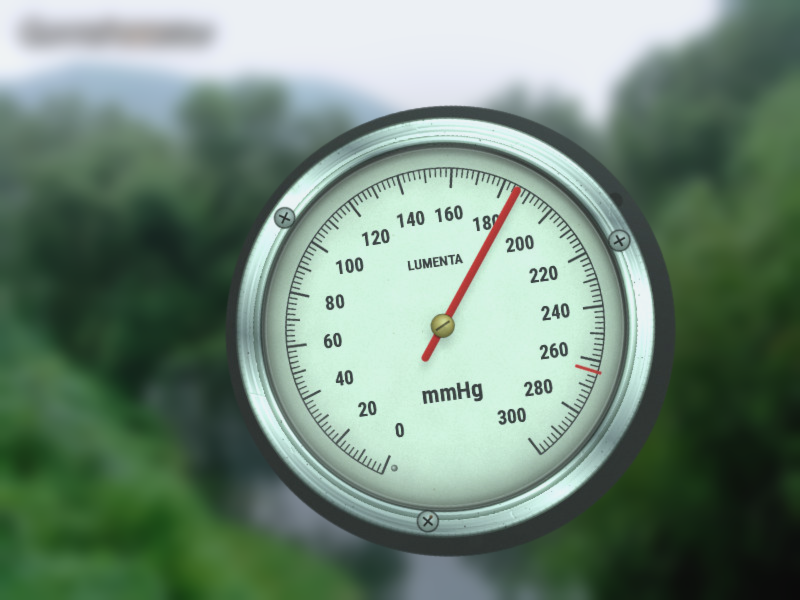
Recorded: 186 mmHg
